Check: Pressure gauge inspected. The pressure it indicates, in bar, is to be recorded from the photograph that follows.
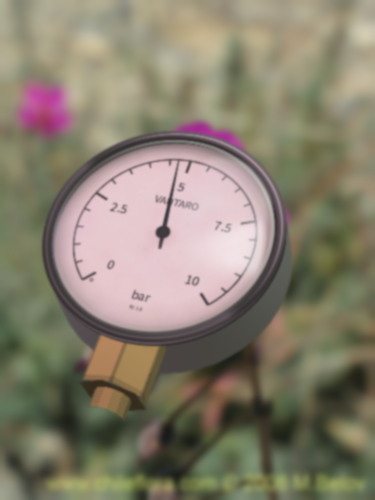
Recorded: 4.75 bar
